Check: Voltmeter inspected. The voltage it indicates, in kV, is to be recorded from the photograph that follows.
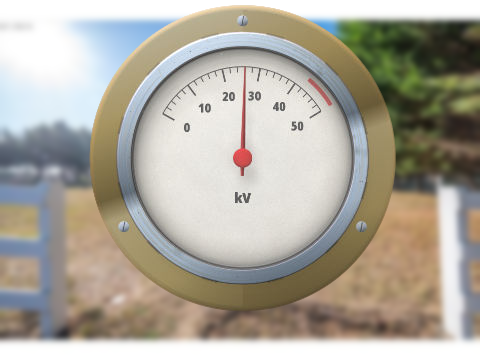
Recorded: 26 kV
